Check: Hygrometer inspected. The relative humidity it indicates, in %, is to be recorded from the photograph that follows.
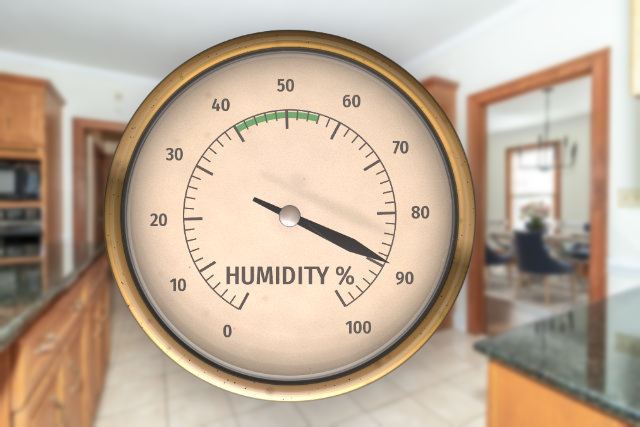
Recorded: 89 %
